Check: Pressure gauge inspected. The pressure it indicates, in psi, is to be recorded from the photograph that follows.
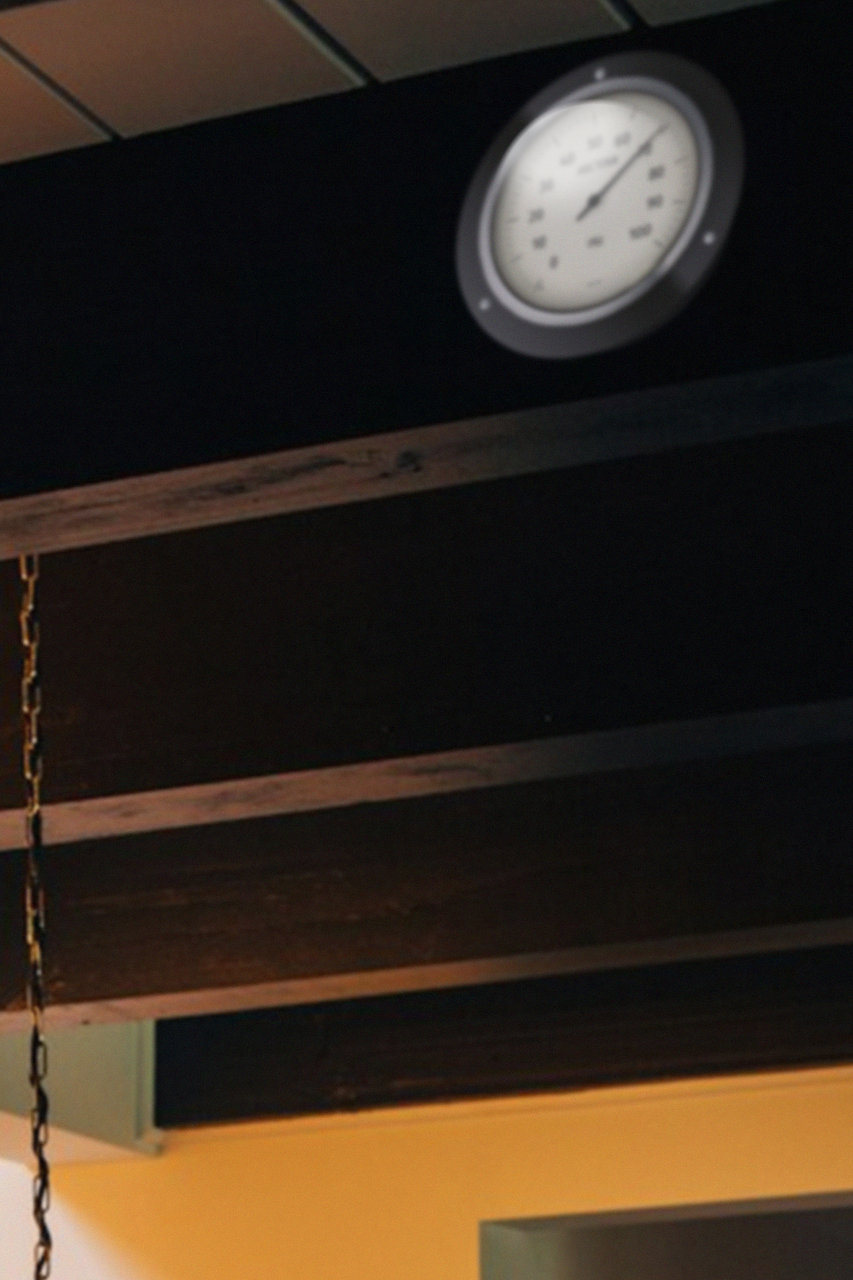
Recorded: 70 psi
